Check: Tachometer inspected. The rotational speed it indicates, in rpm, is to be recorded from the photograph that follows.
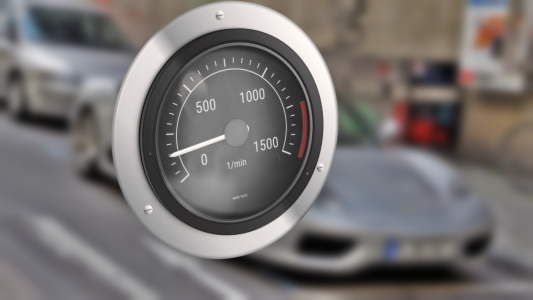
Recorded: 150 rpm
